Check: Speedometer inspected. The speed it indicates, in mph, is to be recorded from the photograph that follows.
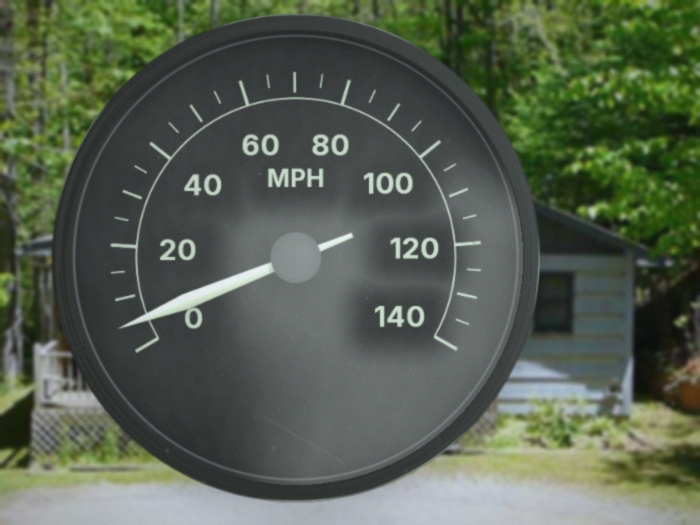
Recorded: 5 mph
